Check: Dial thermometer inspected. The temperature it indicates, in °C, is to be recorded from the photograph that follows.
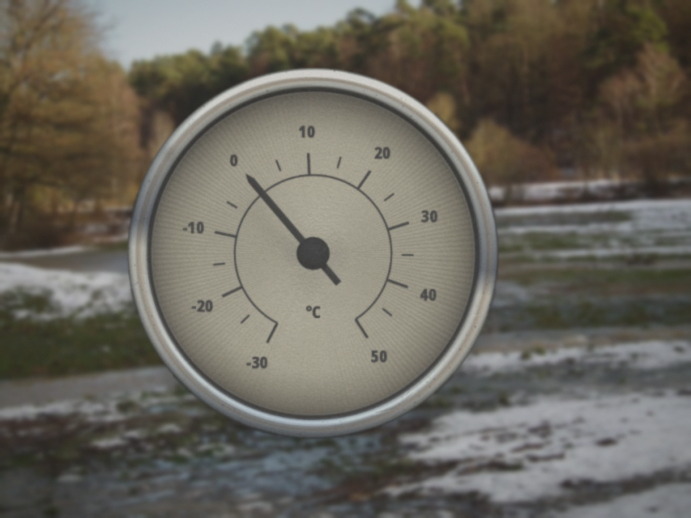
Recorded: 0 °C
